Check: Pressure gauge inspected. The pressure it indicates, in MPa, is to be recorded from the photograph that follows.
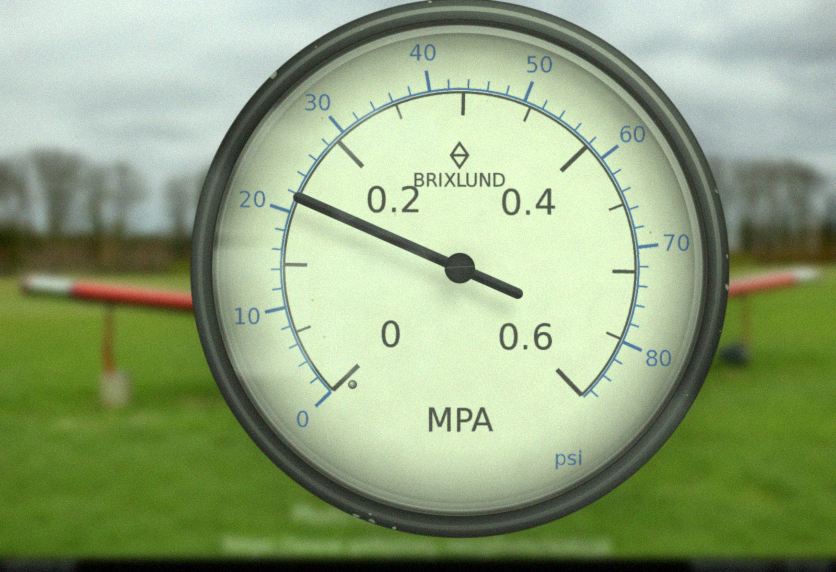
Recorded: 0.15 MPa
